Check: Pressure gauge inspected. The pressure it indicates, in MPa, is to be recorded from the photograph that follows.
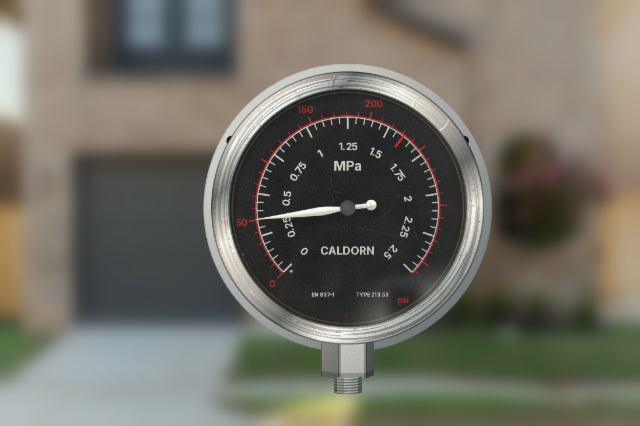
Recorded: 0.35 MPa
